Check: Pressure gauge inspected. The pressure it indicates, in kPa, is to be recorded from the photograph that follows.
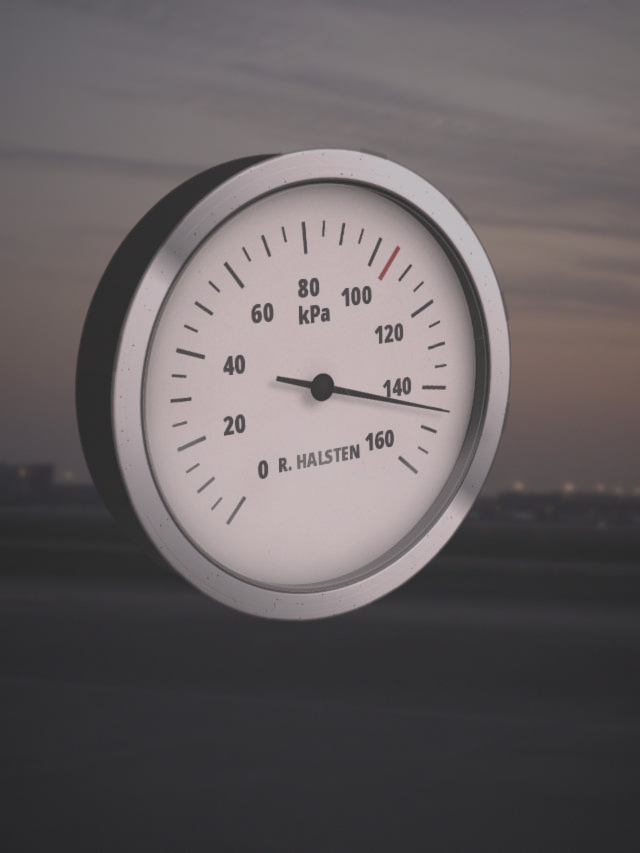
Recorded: 145 kPa
